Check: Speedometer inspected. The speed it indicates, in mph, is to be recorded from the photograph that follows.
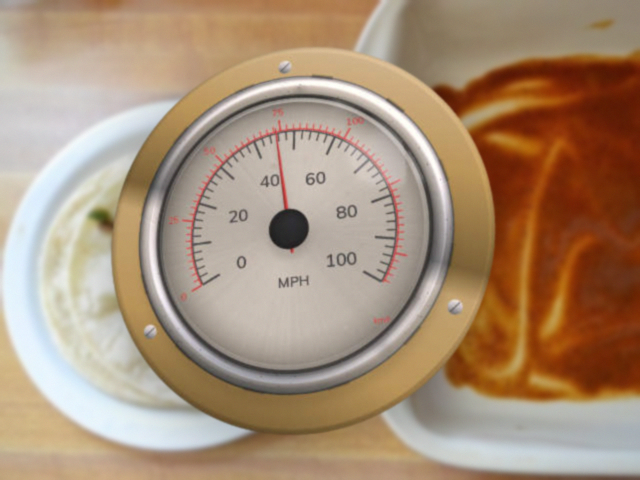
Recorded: 46 mph
